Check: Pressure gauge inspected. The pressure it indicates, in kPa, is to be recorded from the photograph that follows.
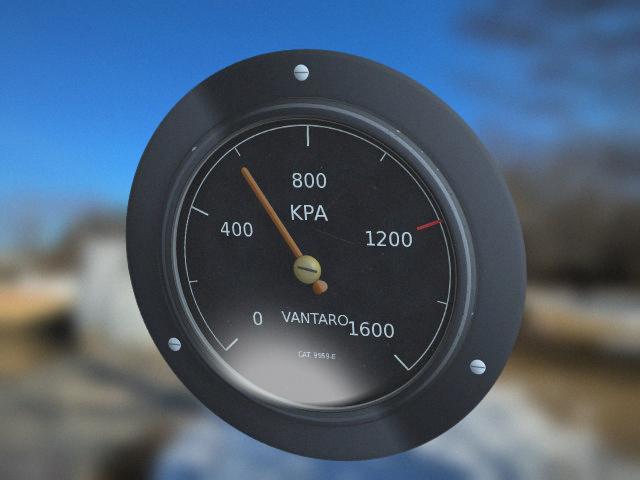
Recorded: 600 kPa
